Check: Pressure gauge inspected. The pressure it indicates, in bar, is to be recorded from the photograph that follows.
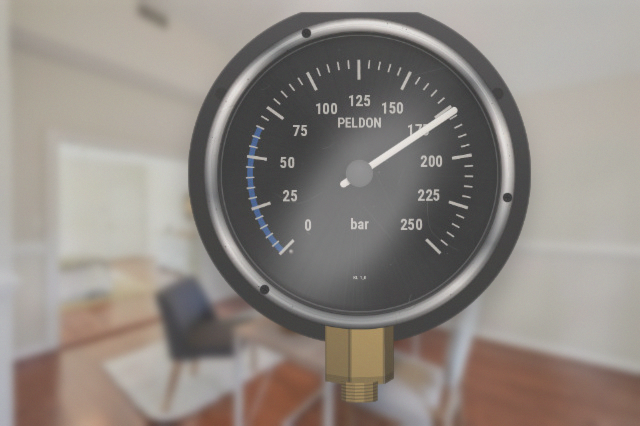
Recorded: 177.5 bar
